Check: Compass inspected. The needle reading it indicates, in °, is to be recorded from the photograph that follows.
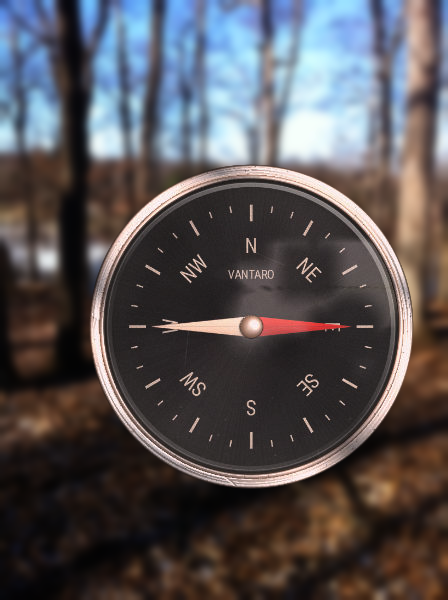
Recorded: 90 °
